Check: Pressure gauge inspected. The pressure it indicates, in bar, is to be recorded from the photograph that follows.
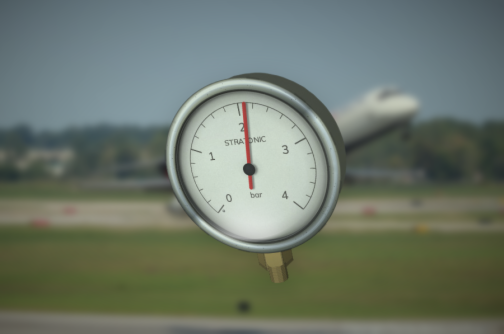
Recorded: 2.1 bar
